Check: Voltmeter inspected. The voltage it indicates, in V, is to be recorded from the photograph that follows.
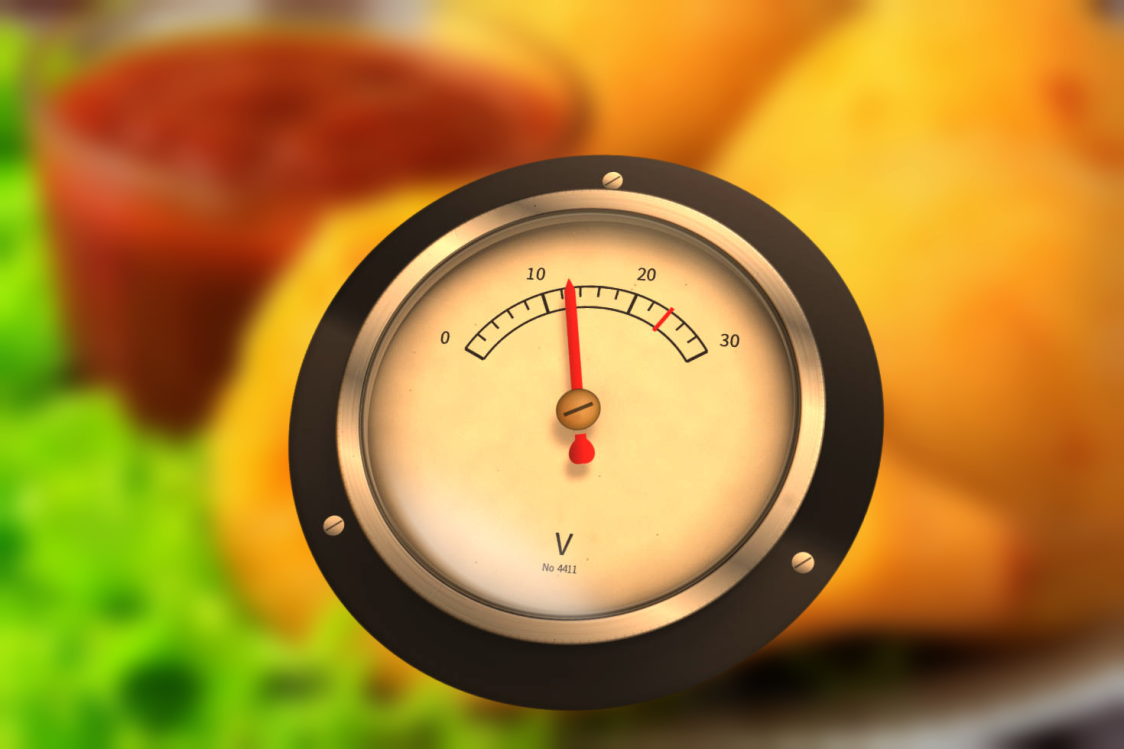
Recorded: 13 V
